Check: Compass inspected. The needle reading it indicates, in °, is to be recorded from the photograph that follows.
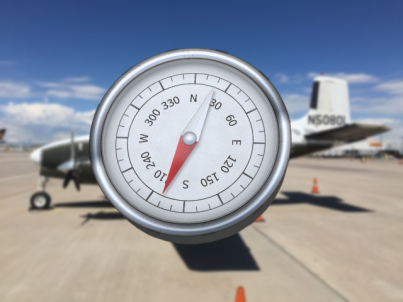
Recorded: 200 °
